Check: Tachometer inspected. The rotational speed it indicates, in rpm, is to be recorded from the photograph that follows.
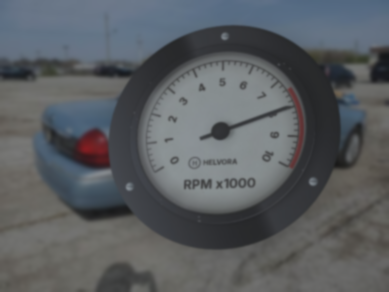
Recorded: 8000 rpm
